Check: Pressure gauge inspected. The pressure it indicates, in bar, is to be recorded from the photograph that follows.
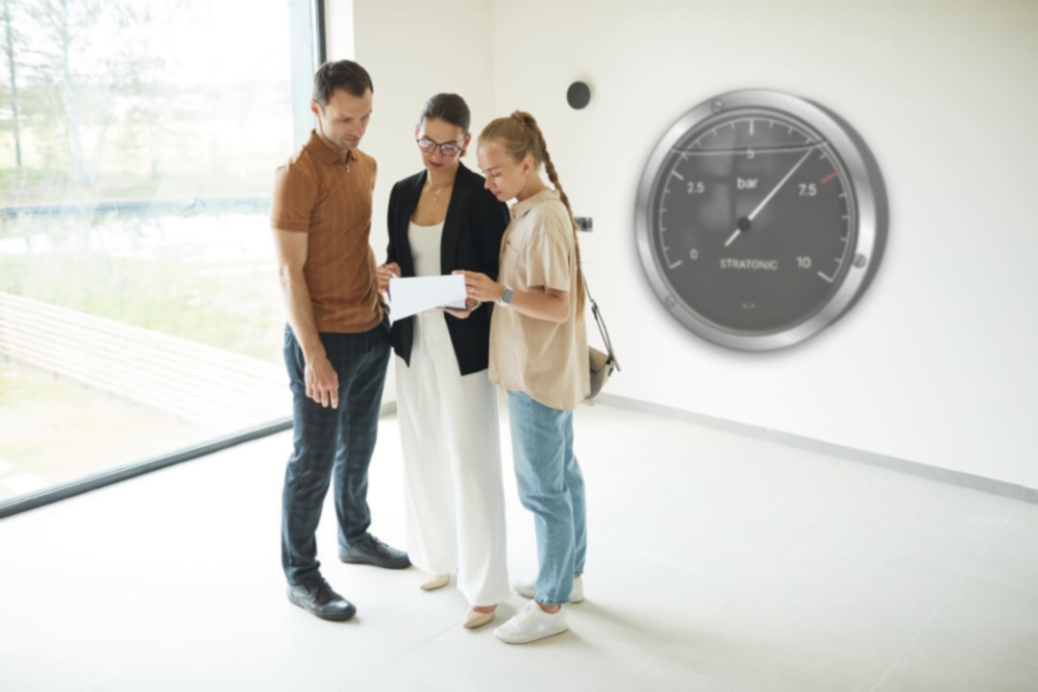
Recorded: 6.75 bar
